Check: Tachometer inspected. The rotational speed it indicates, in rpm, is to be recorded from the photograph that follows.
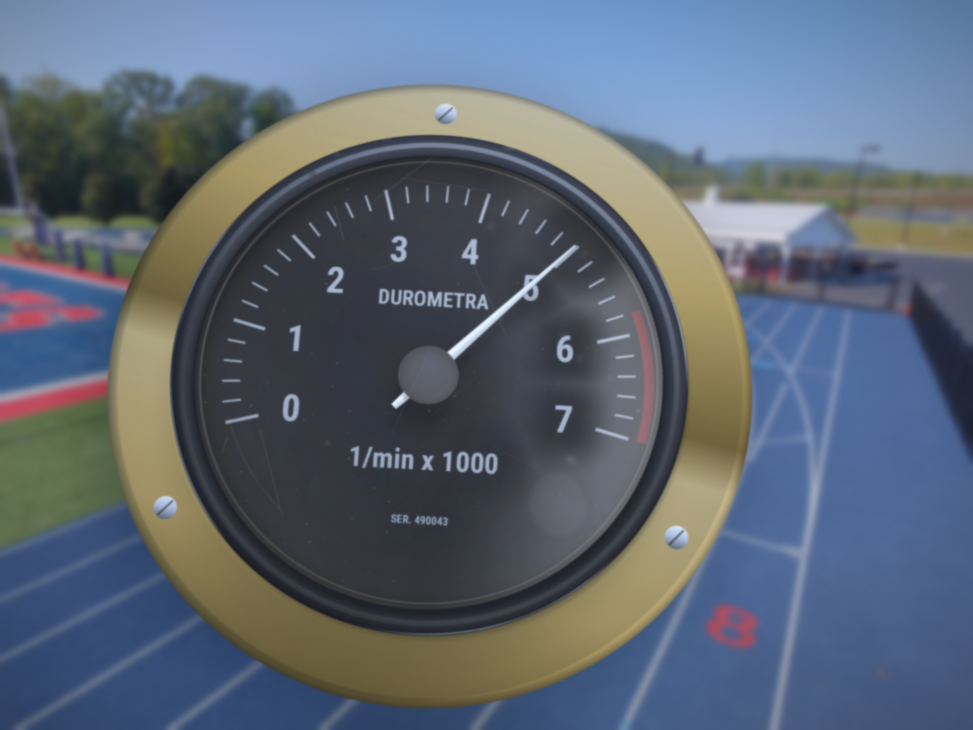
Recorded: 5000 rpm
